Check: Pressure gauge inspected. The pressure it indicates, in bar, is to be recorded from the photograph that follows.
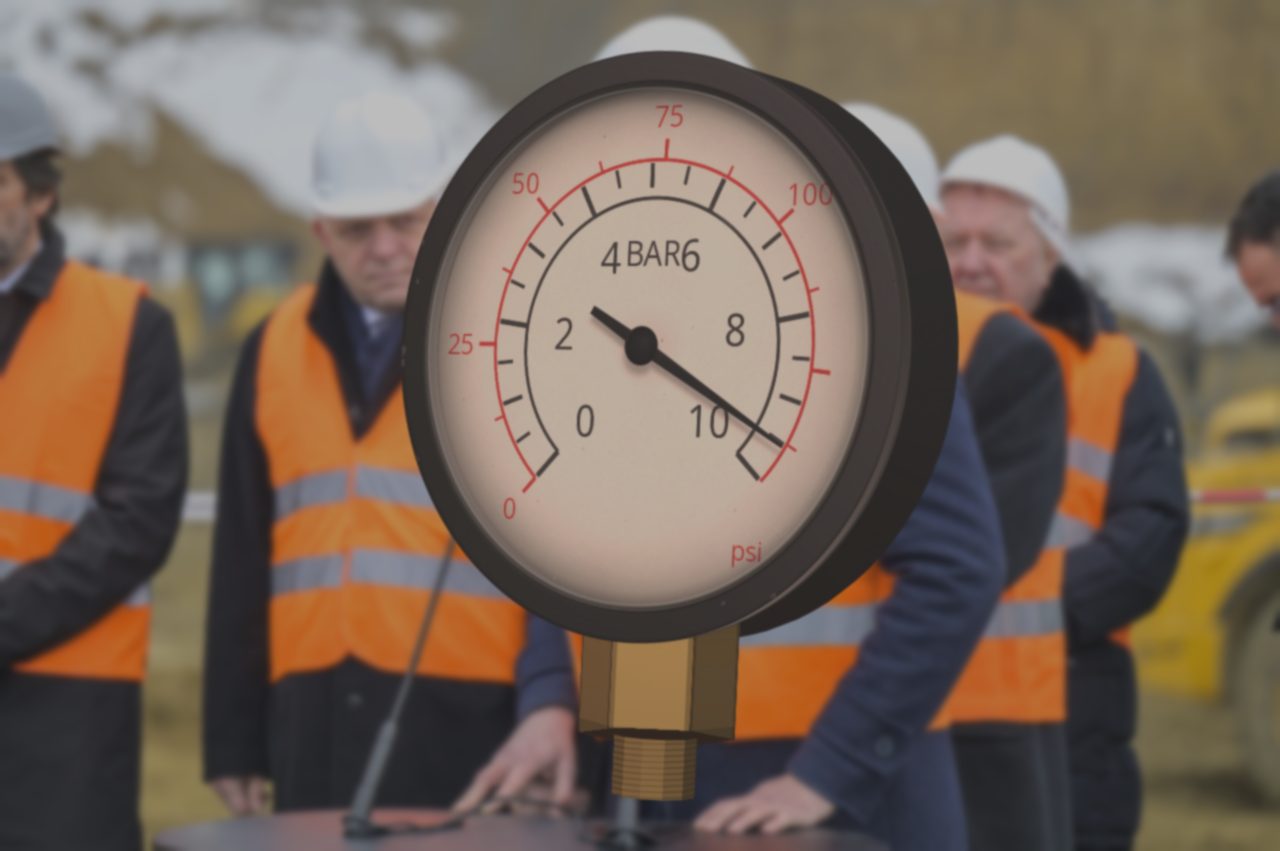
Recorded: 9.5 bar
